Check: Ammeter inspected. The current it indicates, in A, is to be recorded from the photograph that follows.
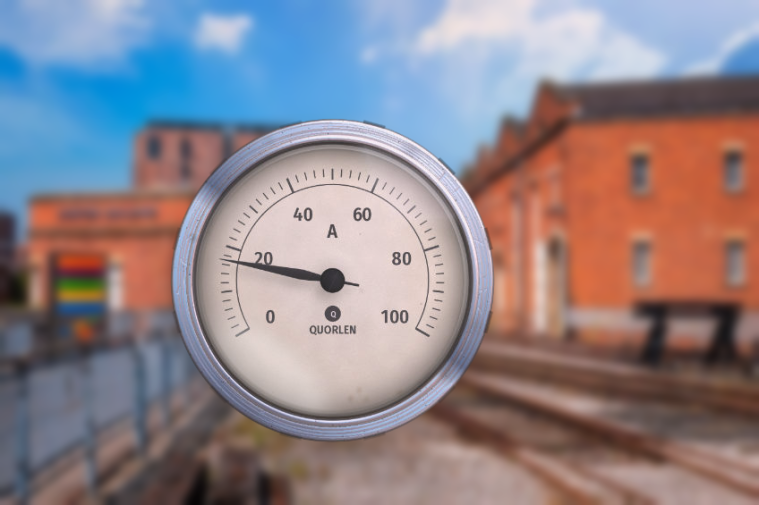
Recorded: 17 A
